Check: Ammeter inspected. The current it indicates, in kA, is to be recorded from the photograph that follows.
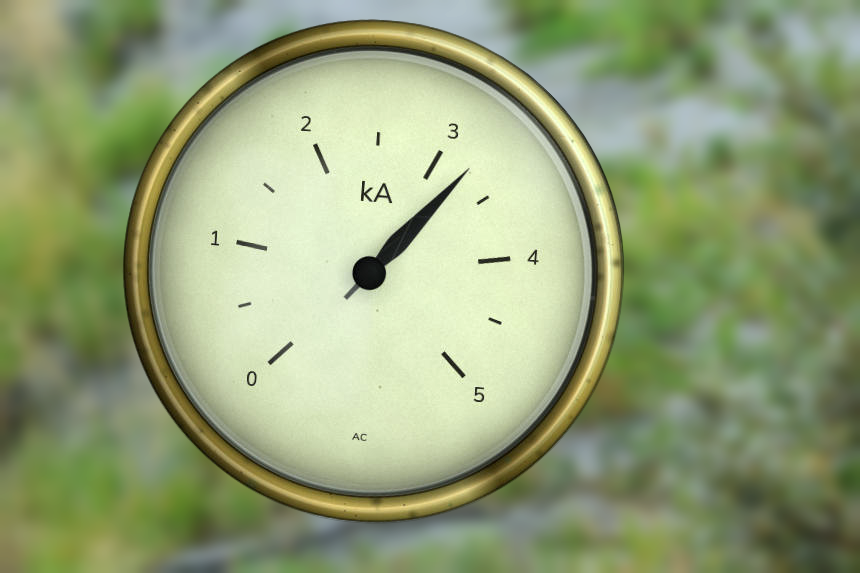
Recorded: 3.25 kA
